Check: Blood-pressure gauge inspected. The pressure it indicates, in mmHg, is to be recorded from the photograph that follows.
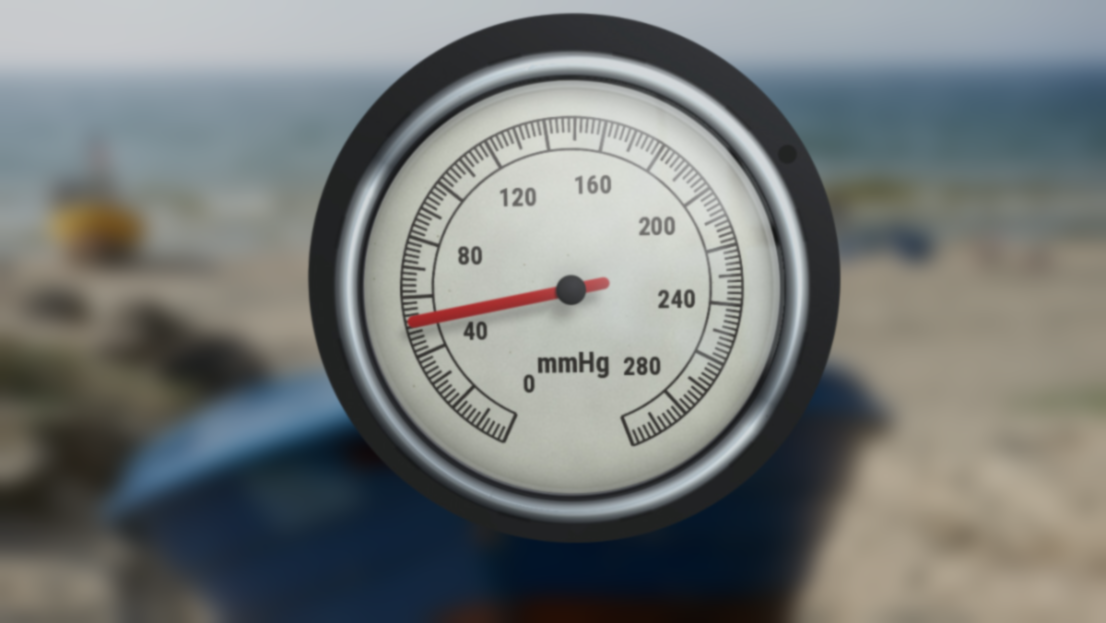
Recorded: 52 mmHg
